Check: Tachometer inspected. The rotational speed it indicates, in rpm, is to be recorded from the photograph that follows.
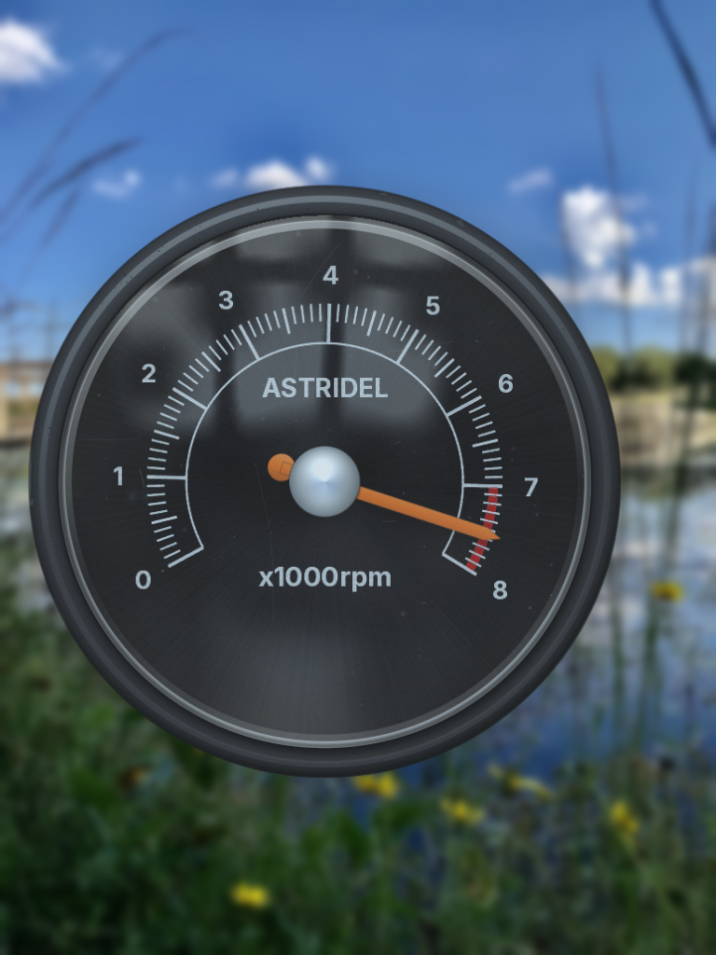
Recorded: 7550 rpm
